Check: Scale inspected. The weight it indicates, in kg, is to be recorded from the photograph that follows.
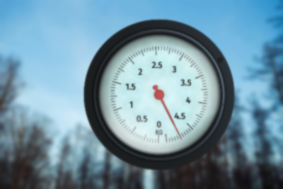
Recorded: 4.75 kg
